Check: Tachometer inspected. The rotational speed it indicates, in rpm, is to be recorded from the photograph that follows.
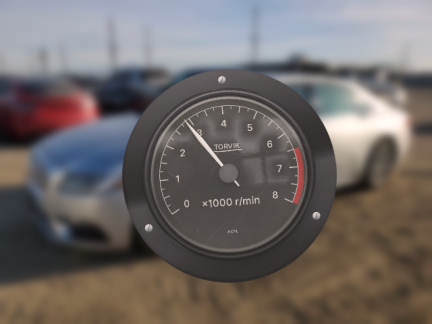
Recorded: 2875 rpm
